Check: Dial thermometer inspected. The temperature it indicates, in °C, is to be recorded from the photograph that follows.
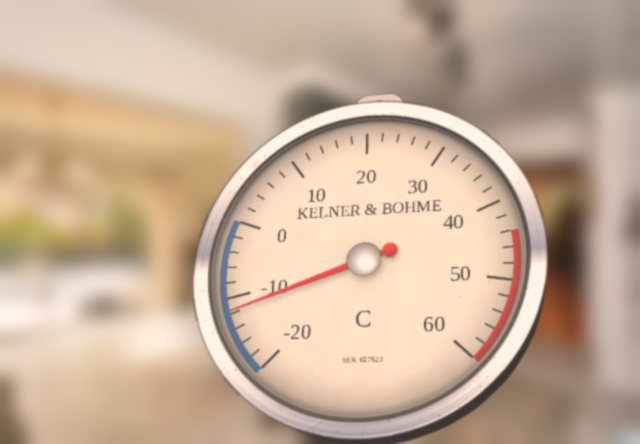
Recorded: -12 °C
